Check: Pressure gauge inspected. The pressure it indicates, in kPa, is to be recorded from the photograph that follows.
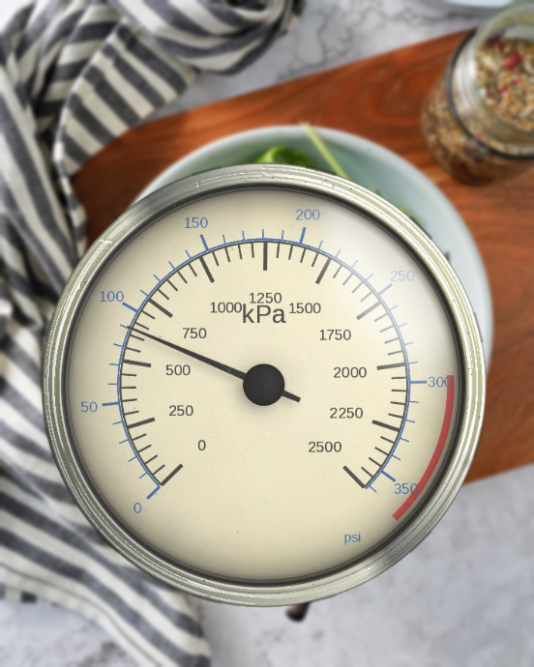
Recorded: 625 kPa
